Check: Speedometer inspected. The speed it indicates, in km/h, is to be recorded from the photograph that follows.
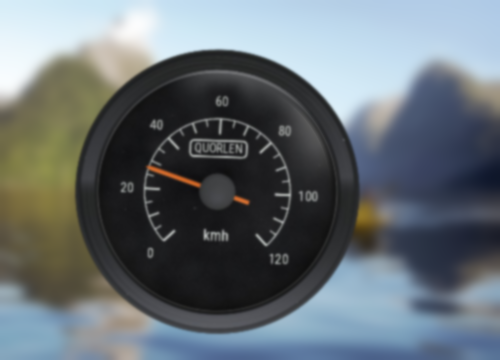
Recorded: 27.5 km/h
